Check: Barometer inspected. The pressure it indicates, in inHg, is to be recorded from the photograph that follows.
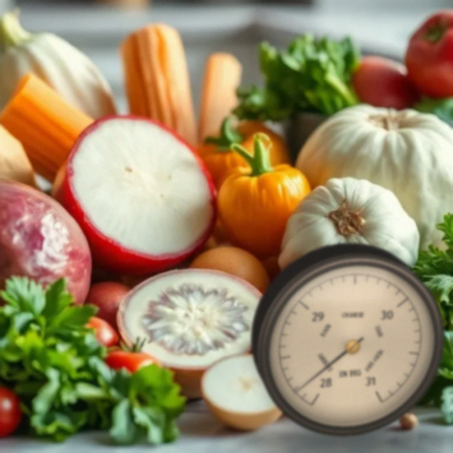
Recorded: 28.2 inHg
